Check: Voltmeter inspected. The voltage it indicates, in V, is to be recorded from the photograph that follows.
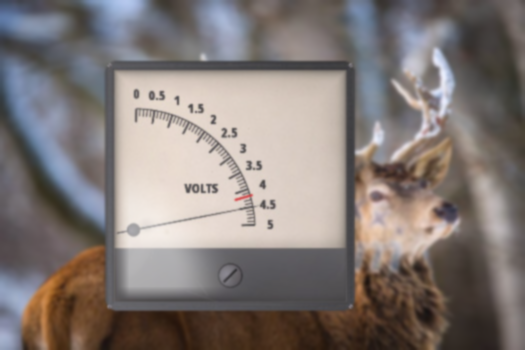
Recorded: 4.5 V
